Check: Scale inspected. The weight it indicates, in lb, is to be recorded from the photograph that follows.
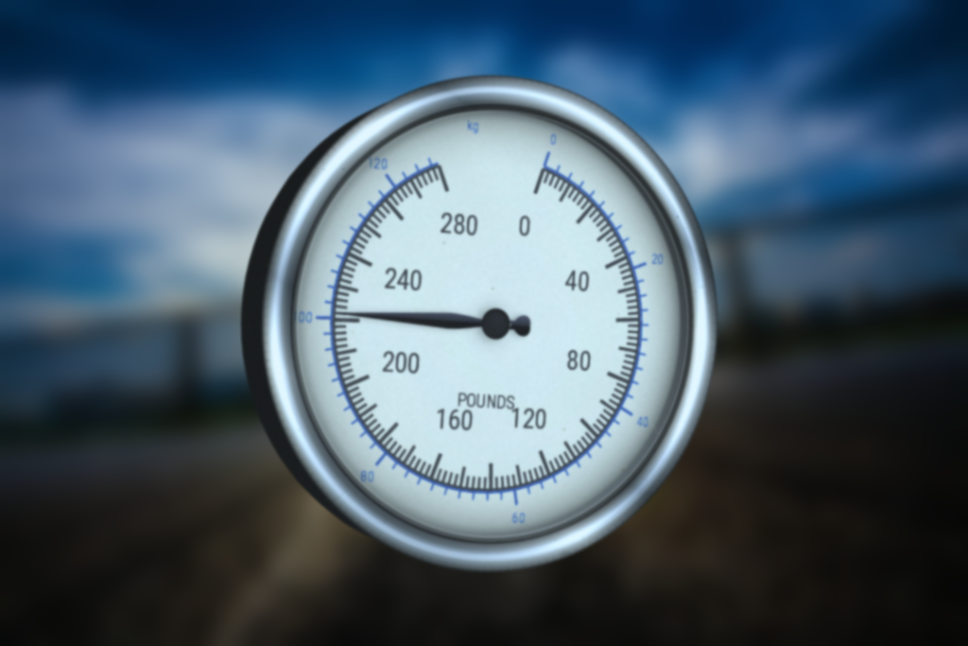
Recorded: 222 lb
